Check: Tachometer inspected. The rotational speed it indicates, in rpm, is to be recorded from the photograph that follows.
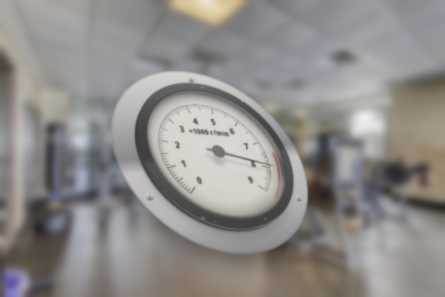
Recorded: 8000 rpm
